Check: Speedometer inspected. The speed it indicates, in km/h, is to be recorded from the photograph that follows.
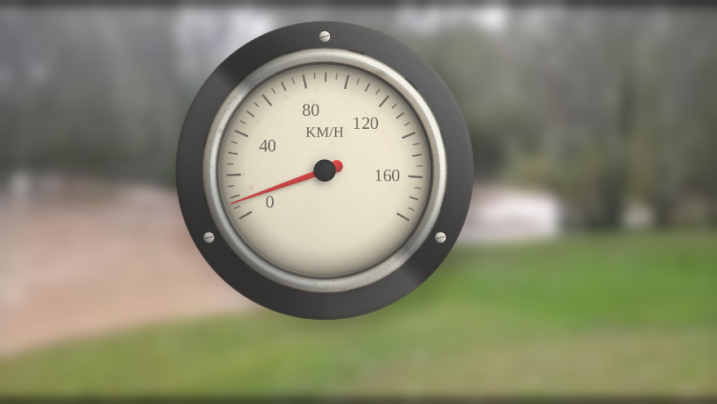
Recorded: 7.5 km/h
